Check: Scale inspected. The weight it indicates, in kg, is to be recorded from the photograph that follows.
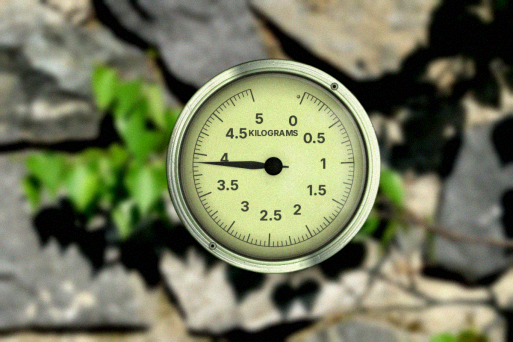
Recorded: 3.9 kg
